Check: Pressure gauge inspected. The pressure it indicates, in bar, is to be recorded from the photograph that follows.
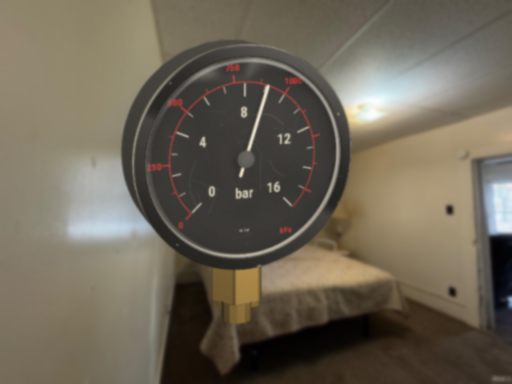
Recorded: 9 bar
